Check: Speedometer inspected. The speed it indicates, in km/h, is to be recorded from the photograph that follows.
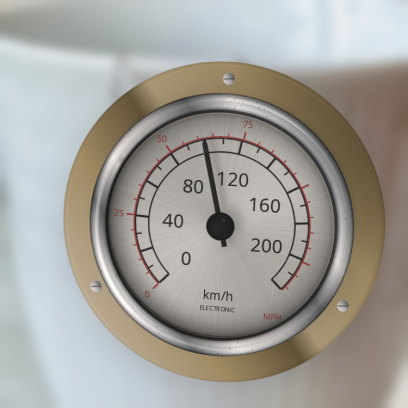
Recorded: 100 km/h
